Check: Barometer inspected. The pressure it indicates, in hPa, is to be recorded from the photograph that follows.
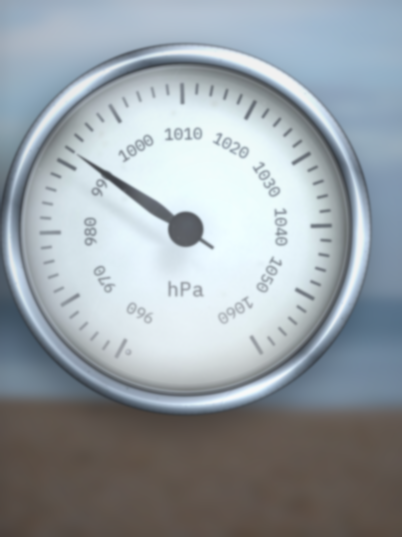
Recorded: 992 hPa
